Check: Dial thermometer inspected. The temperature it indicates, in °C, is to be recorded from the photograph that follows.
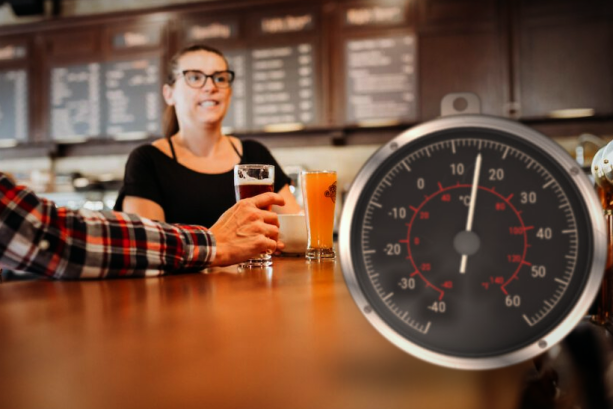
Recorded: 15 °C
